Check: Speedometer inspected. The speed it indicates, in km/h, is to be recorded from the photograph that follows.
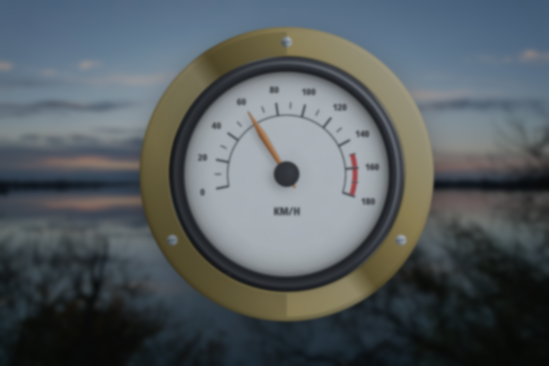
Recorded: 60 km/h
